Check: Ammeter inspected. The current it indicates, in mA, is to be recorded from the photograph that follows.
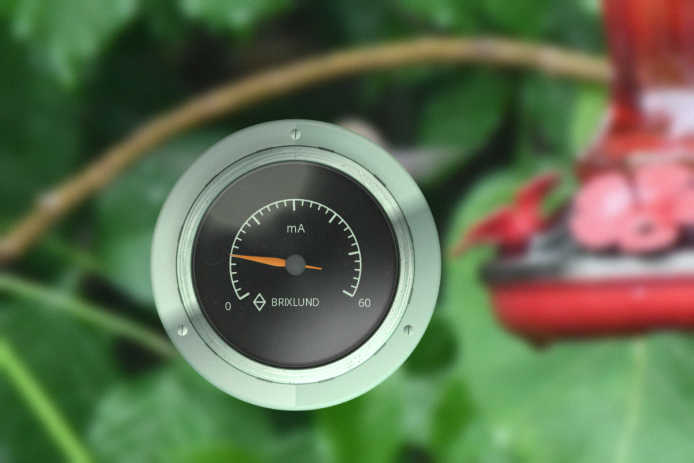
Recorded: 10 mA
